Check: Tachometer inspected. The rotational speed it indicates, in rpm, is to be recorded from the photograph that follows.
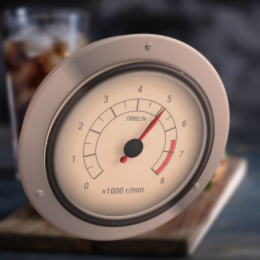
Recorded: 5000 rpm
